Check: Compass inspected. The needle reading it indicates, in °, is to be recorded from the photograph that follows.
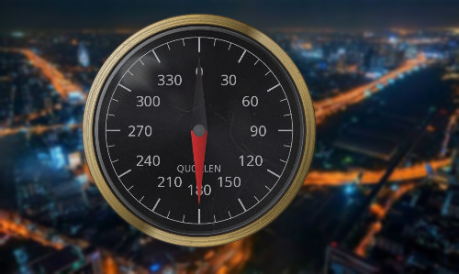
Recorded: 180 °
